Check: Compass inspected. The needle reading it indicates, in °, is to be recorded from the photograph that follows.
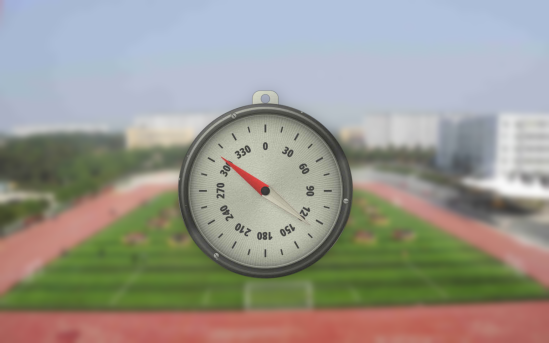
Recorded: 307.5 °
